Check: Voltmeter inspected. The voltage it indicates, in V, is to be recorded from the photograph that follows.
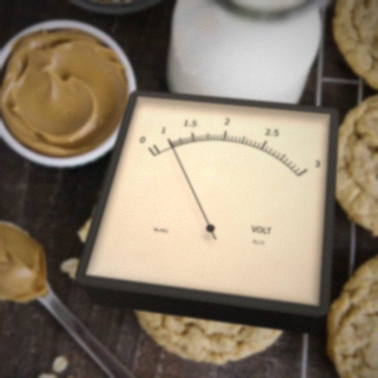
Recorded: 1 V
